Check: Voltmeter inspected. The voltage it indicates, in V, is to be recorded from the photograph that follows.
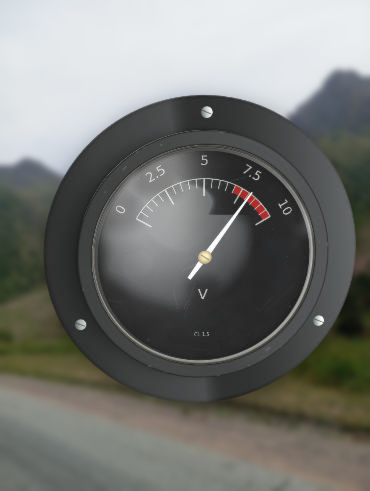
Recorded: 8 V
